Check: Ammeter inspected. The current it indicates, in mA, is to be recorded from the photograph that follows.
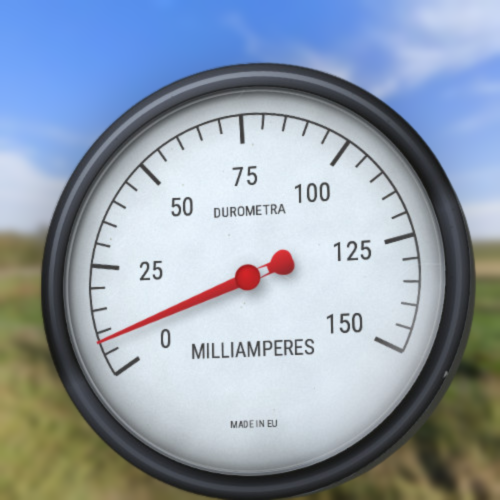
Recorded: 7.5 mA
